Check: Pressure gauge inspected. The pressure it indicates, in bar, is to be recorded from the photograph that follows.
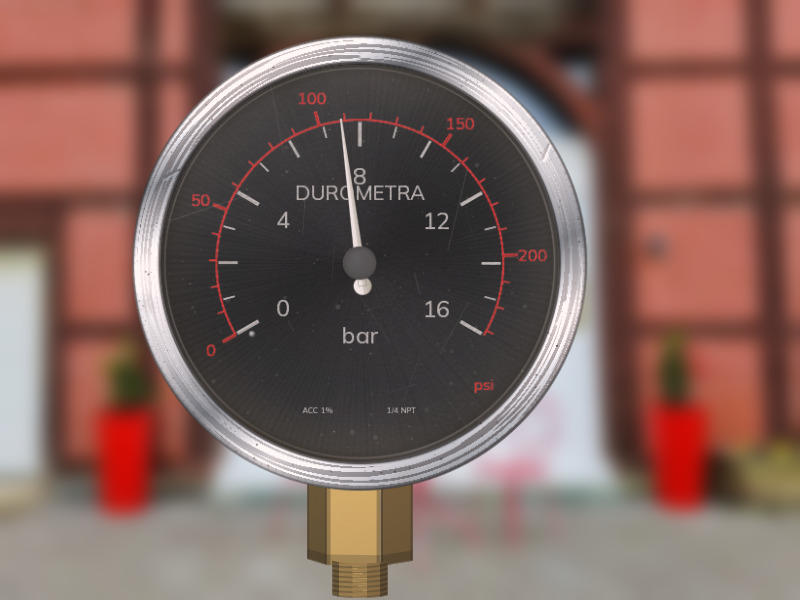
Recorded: 7.5 bar
